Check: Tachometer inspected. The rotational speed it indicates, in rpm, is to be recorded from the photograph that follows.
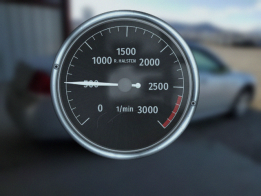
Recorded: 500 rpm
